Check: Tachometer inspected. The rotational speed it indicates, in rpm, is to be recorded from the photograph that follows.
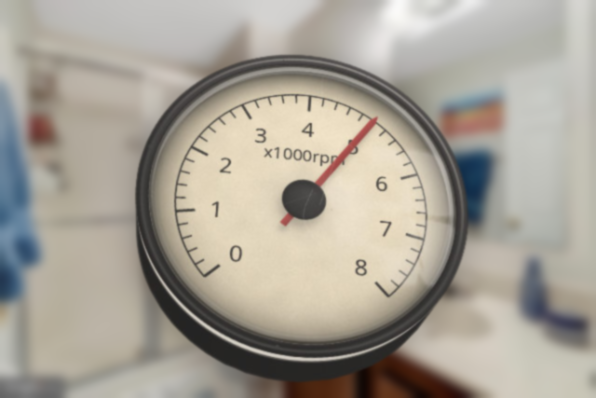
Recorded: 5000 rpm
